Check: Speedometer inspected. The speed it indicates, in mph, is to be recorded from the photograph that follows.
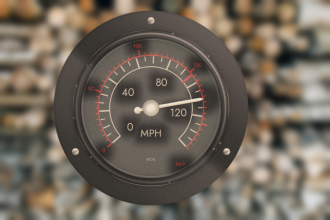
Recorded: 110 mph
